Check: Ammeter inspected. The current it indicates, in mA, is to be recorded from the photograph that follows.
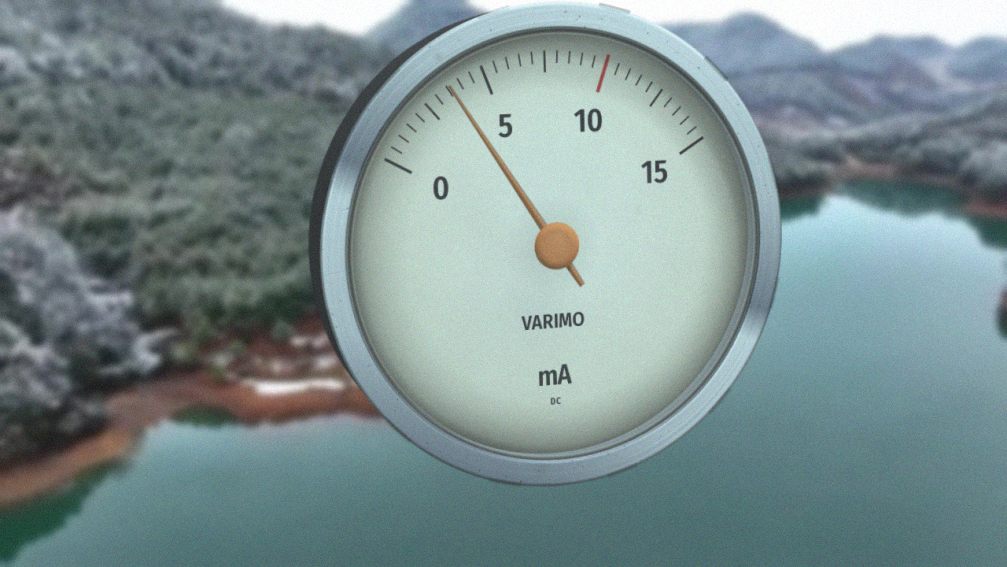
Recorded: 3.5 mA
